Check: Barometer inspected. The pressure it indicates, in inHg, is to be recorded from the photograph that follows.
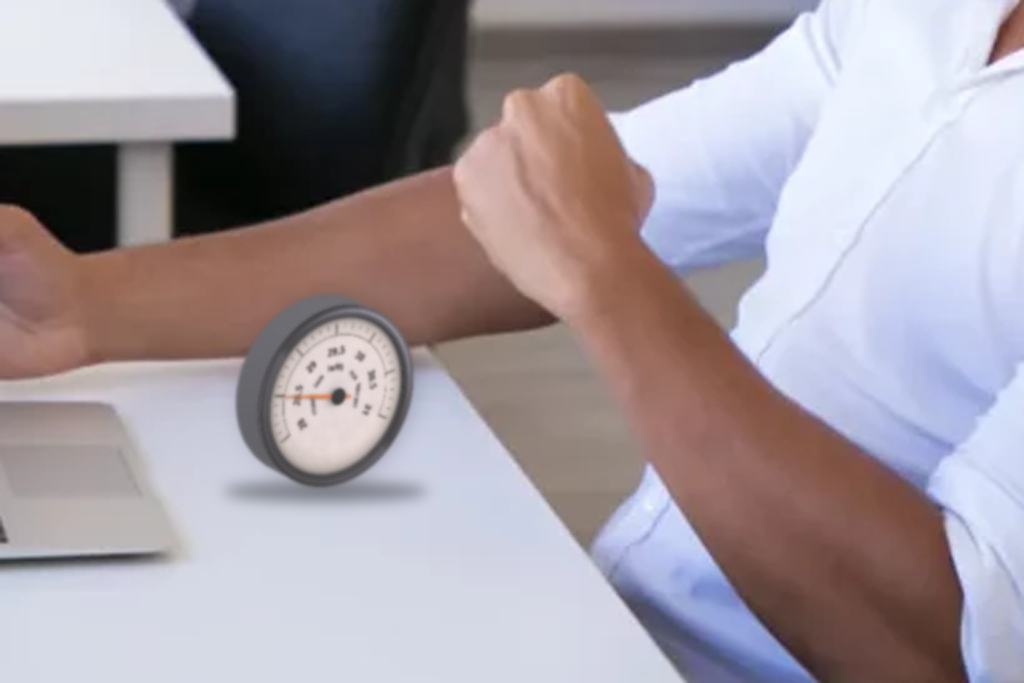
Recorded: 28.5 inHg
